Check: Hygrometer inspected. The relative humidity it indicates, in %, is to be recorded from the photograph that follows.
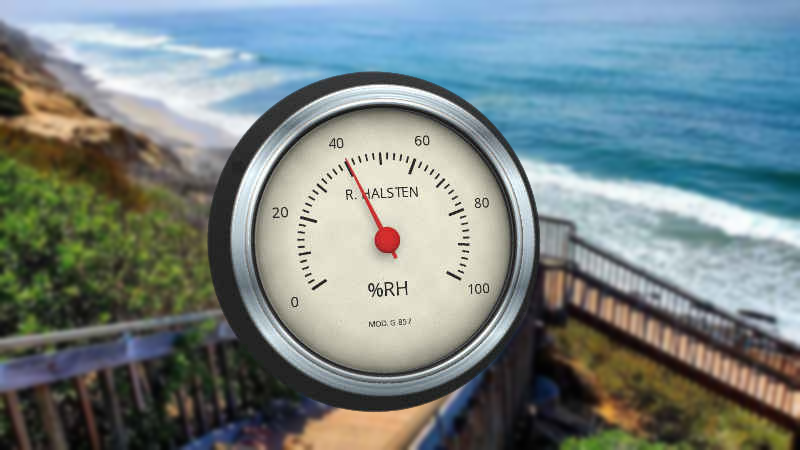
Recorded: 40 %
